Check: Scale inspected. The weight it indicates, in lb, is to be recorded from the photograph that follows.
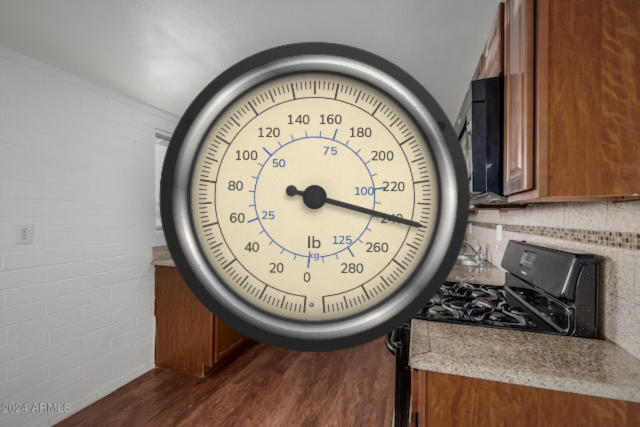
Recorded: 240 lb
